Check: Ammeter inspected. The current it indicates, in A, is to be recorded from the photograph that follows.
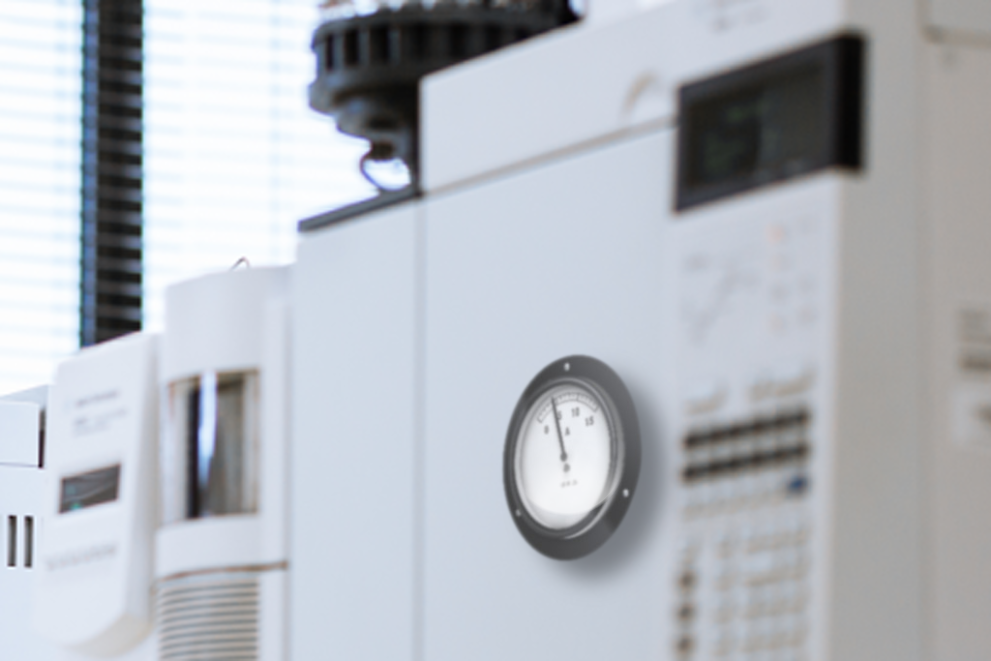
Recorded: 5 A
